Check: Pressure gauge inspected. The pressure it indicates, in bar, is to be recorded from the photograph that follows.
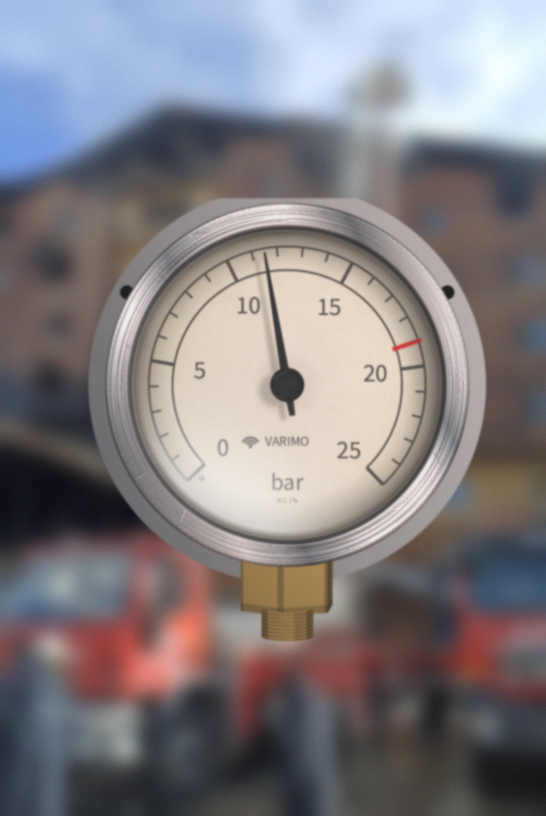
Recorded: 11.5 bar
